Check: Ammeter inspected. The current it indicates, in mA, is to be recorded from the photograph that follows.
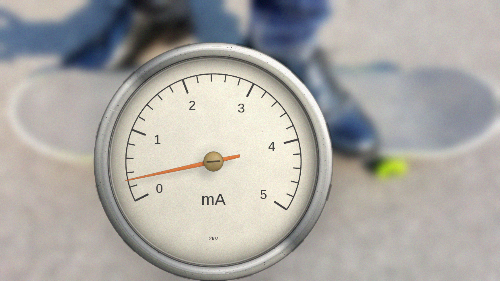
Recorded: 0.3 mA
